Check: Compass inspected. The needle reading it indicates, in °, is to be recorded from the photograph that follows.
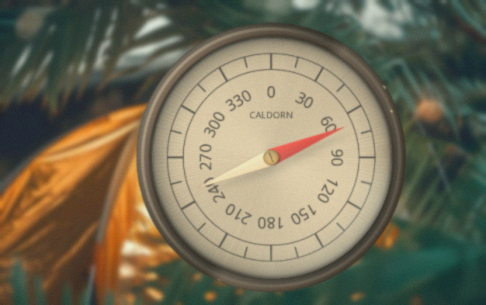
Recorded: 67.5 °
